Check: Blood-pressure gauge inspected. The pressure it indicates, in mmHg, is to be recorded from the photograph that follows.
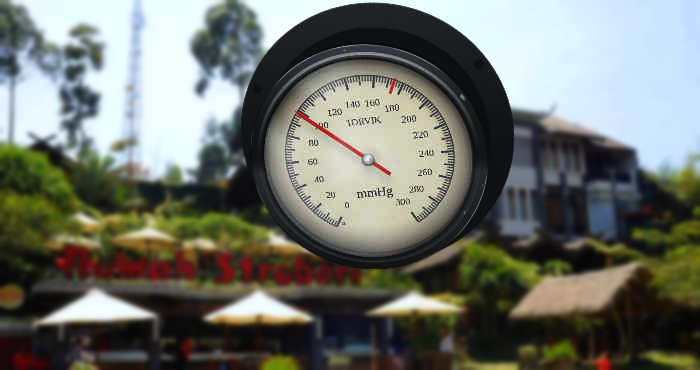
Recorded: 100 mmHg
